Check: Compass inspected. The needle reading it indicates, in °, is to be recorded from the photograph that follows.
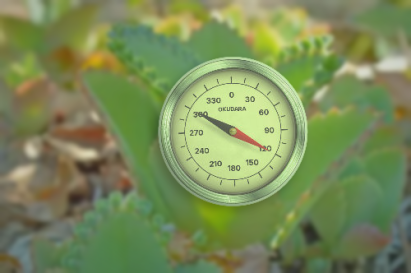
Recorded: 120 °
